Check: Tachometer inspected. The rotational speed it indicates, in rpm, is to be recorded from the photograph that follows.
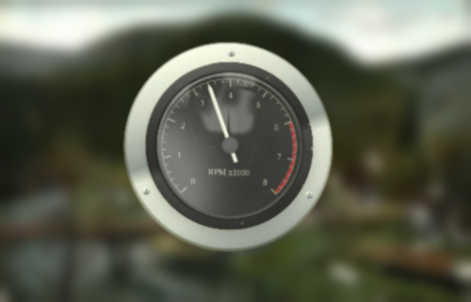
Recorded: 3400 rpm
